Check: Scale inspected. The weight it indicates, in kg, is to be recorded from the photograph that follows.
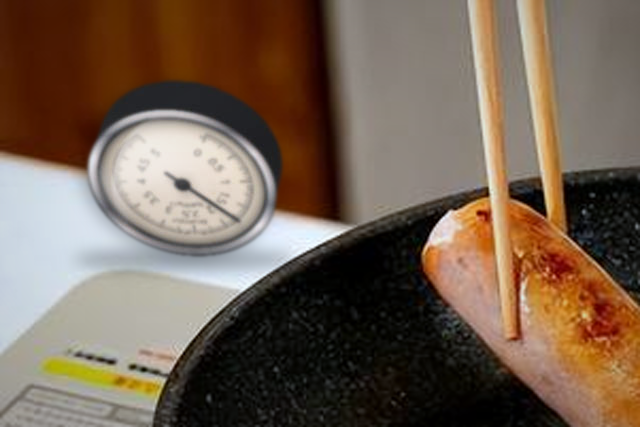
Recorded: 1.75 kg
